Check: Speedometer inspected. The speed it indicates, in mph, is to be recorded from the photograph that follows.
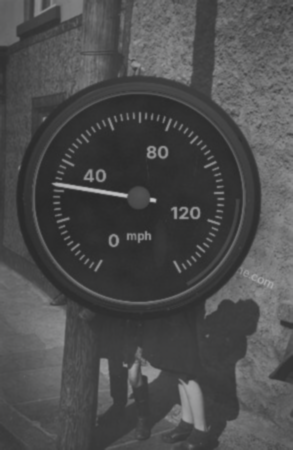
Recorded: 32 mph
